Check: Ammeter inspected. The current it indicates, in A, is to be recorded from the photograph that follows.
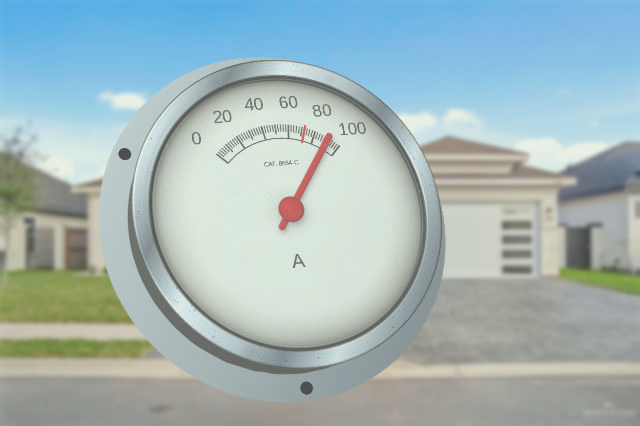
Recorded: 90 A
